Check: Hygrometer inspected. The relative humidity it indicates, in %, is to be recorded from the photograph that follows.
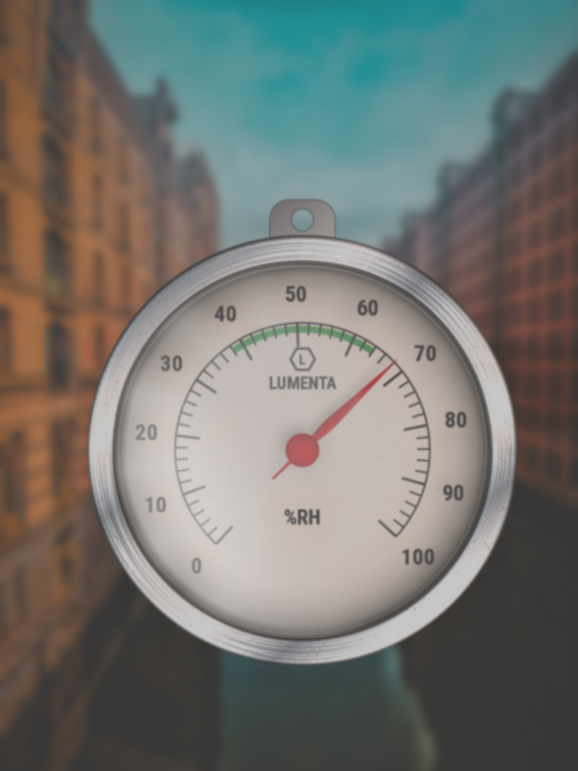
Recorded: 68 %
